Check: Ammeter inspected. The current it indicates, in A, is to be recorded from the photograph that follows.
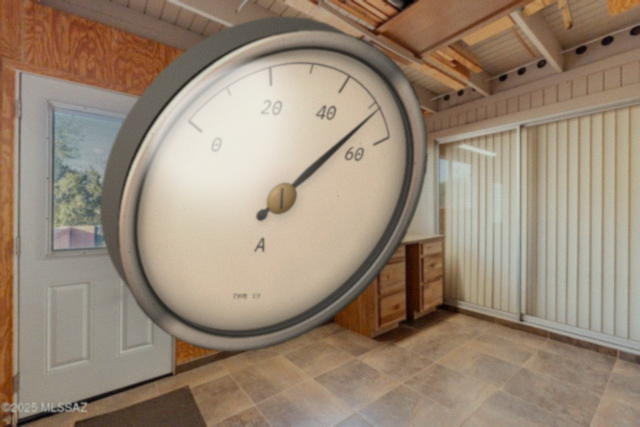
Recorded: 50 A
